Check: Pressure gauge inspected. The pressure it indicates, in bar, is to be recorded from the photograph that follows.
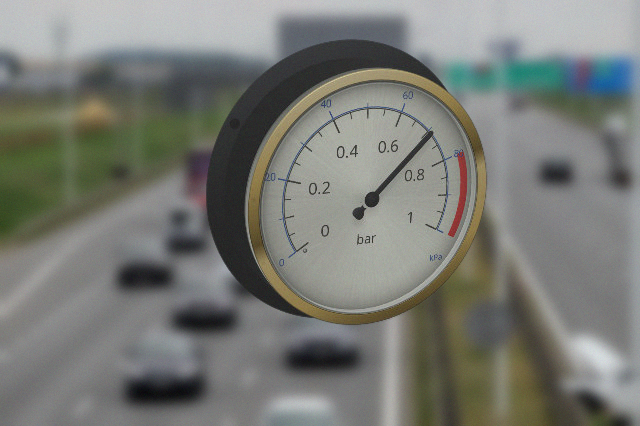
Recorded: 0.7 bar
